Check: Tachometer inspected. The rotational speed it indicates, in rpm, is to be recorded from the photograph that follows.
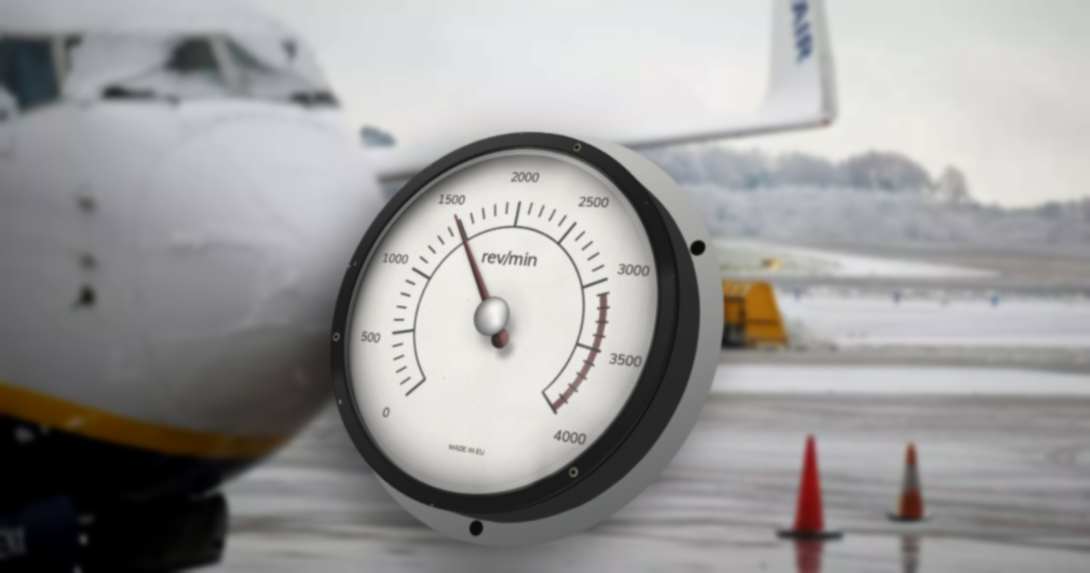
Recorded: 1500 rpm
